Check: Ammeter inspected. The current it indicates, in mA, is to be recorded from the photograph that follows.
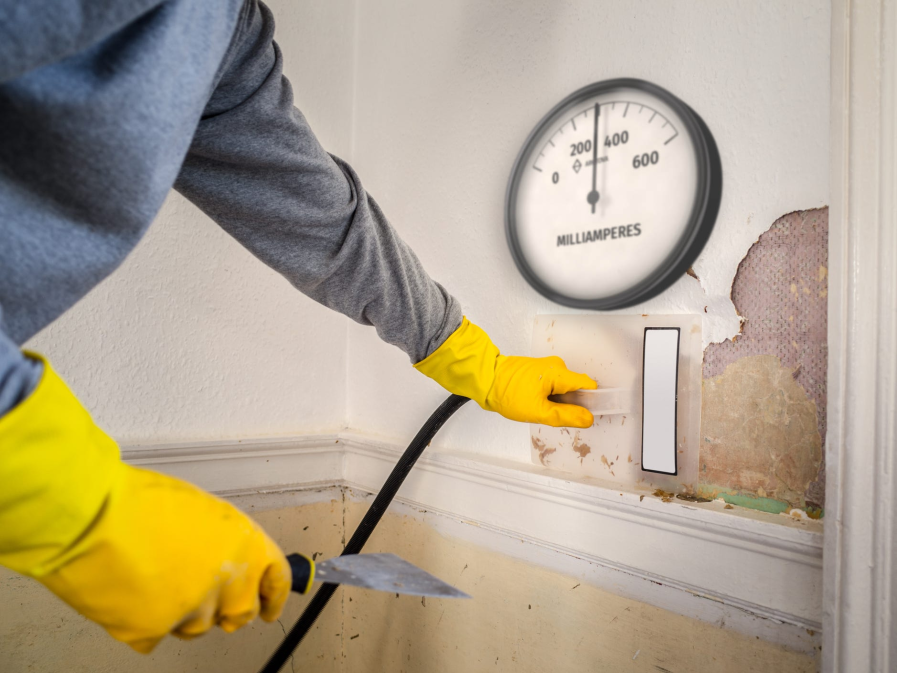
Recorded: 300 mA
